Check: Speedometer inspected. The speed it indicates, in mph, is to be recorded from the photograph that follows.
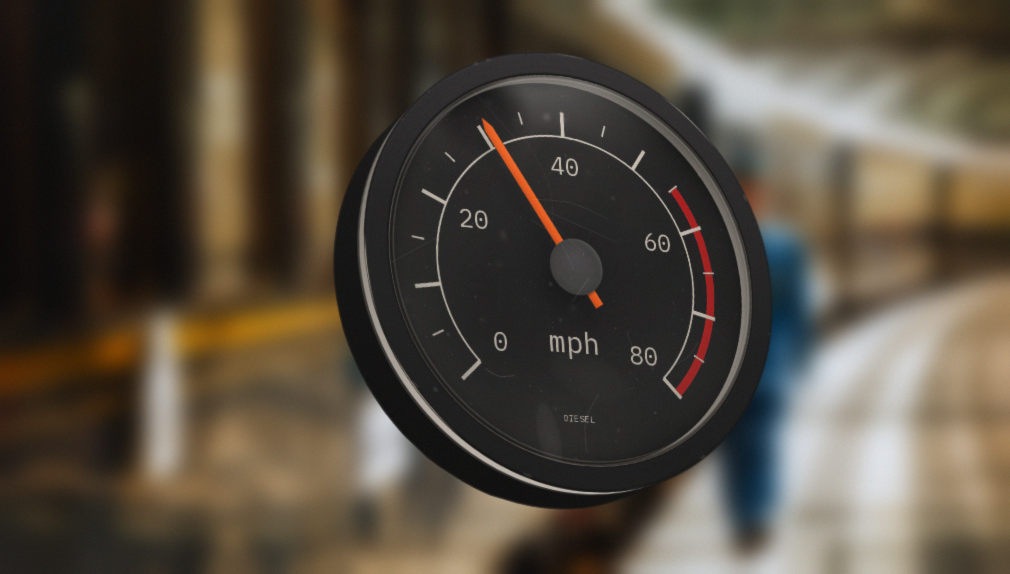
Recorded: 30 mph
